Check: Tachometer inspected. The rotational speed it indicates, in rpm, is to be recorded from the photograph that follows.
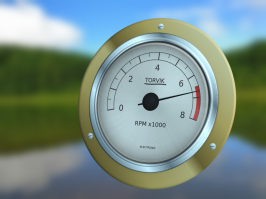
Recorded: 6750 rpm
